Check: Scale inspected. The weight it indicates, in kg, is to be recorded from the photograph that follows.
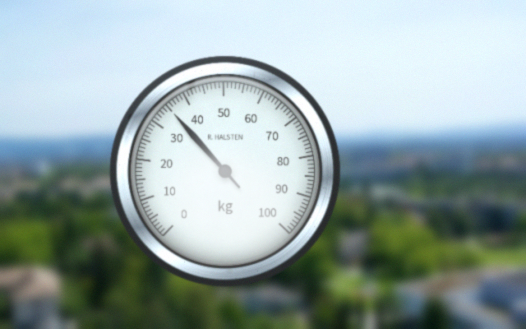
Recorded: 35 kg
